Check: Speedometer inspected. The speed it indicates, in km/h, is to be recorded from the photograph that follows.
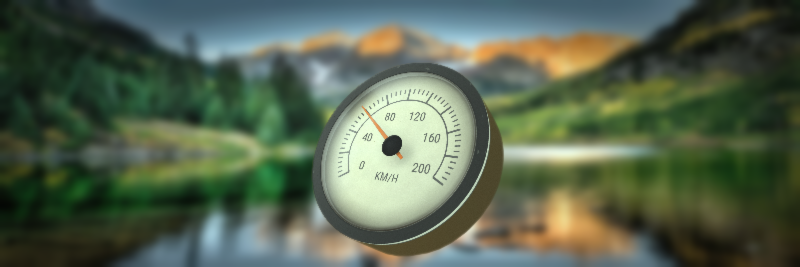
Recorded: 60 km/h
